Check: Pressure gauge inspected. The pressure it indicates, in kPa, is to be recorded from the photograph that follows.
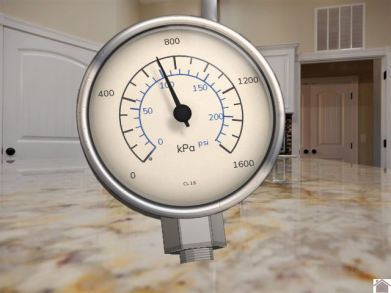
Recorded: 700 kPa
